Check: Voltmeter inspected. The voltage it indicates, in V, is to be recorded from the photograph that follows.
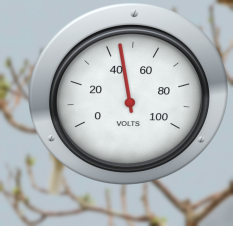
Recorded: 45 V
